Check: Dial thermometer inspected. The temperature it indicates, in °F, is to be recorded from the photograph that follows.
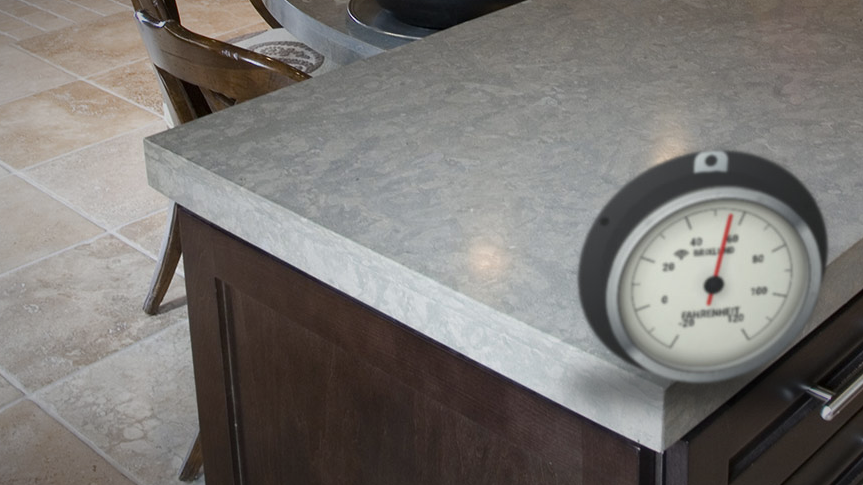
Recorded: 55 °F
